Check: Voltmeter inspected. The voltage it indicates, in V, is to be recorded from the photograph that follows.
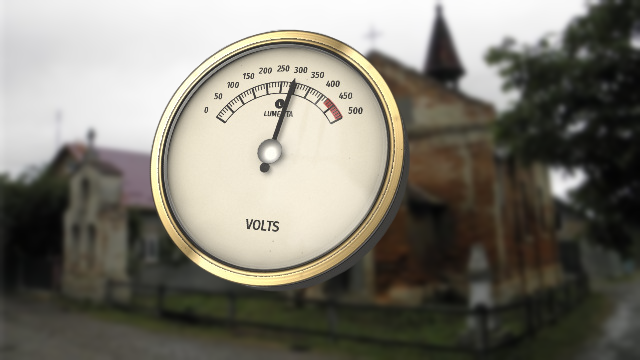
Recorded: 300 V
